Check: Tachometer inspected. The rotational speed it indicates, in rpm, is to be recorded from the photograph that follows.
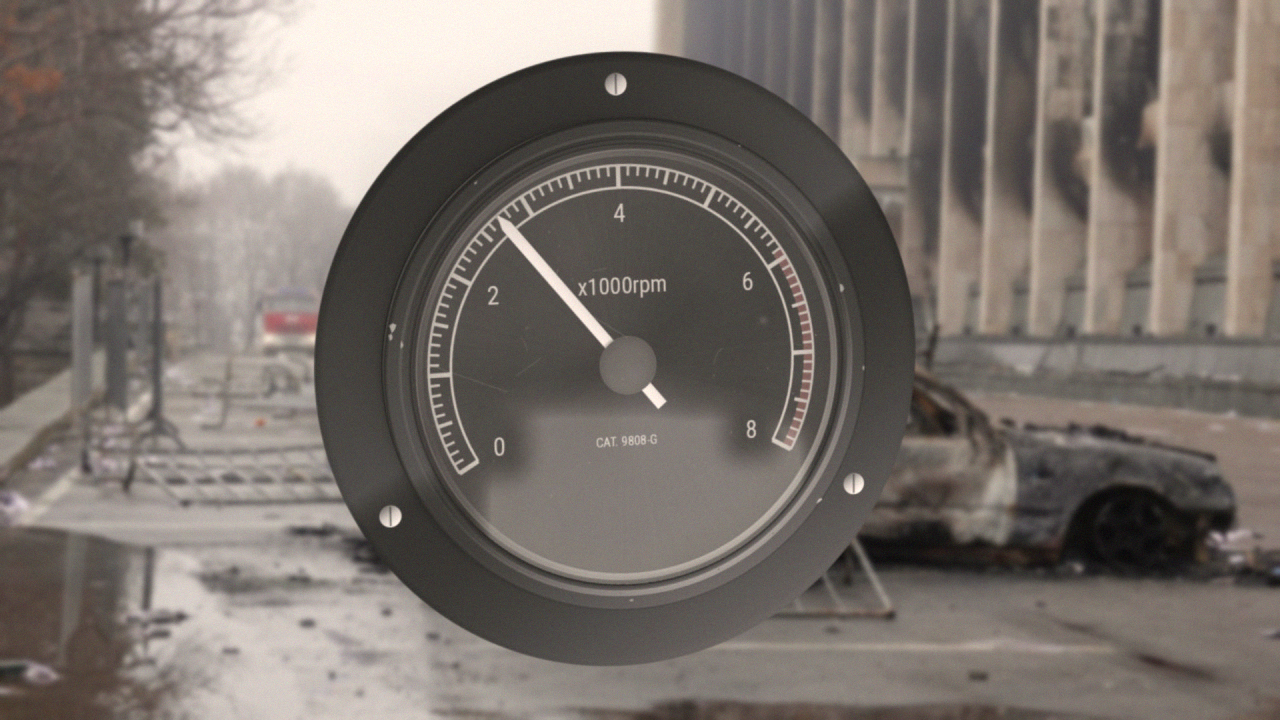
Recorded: 2700 rpm
